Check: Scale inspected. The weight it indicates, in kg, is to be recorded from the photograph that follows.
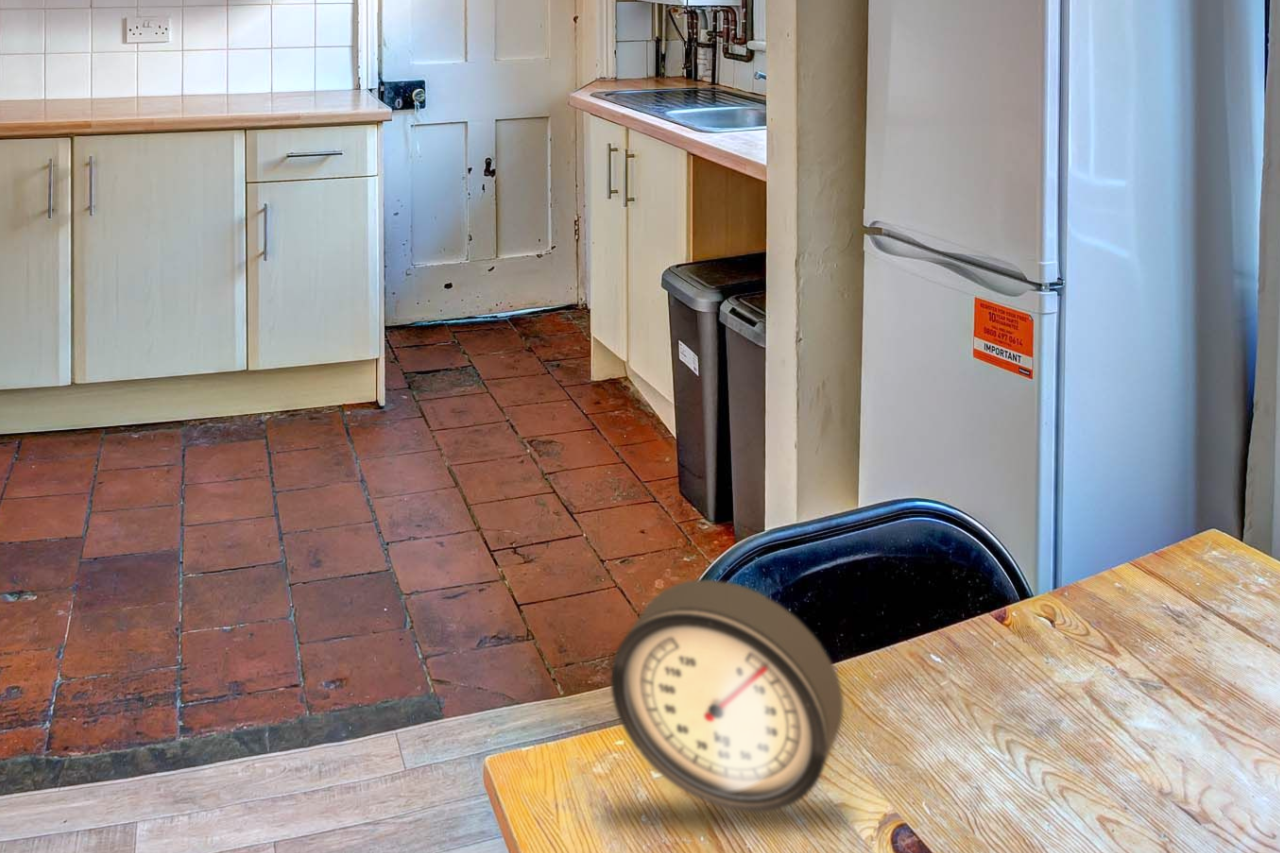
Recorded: 5 kg
